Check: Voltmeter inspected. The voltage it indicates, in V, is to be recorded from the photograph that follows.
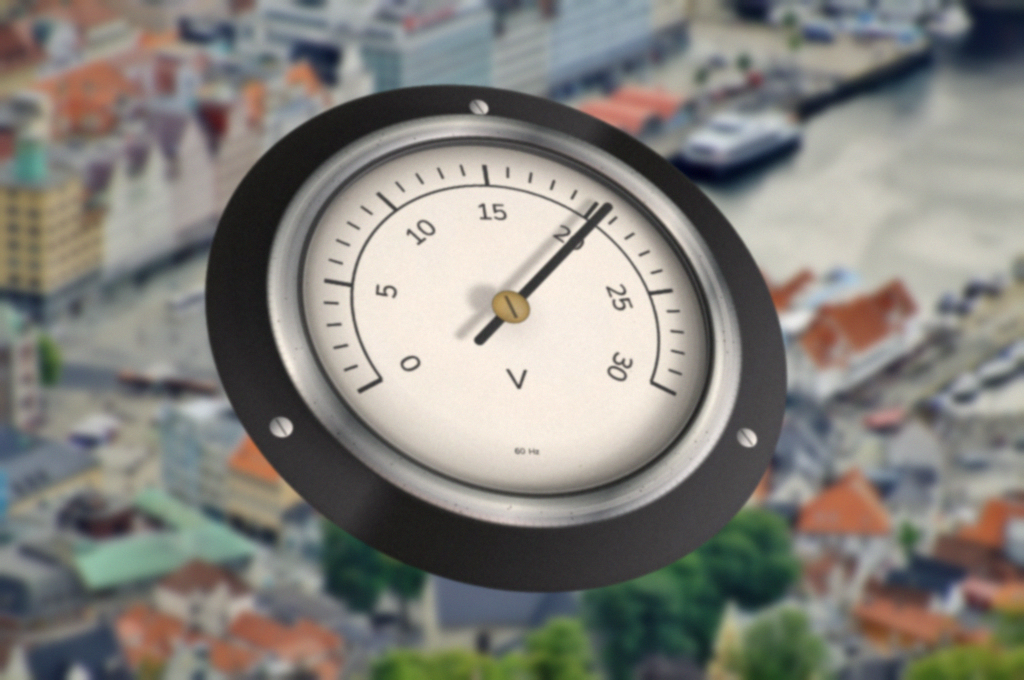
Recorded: 20.5 V
